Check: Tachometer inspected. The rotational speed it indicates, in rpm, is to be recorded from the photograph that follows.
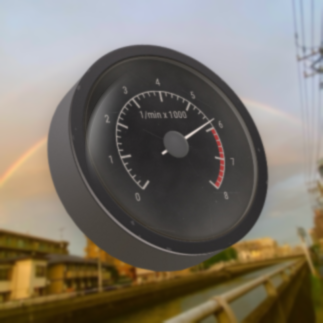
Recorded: 5800 rpm
